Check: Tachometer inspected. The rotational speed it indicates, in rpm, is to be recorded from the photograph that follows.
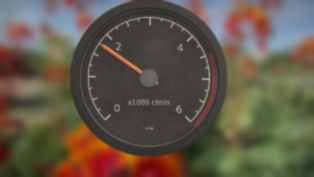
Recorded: 1750 rpm
